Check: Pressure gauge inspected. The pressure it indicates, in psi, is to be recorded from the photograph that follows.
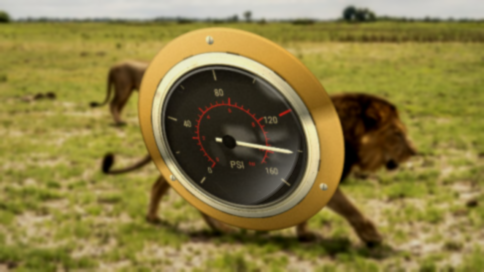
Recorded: 140 psi
